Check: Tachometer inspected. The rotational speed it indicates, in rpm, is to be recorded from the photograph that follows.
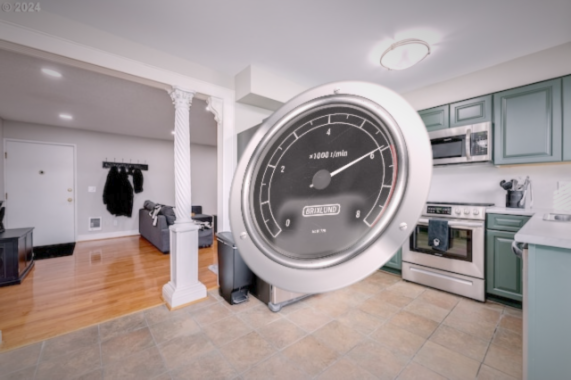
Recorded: 6000 rpm
